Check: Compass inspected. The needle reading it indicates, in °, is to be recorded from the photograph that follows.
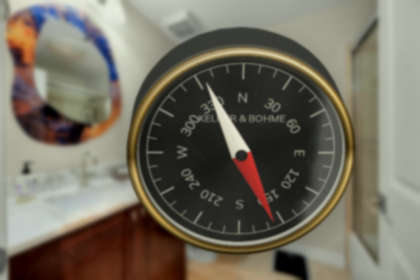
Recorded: 155 °
